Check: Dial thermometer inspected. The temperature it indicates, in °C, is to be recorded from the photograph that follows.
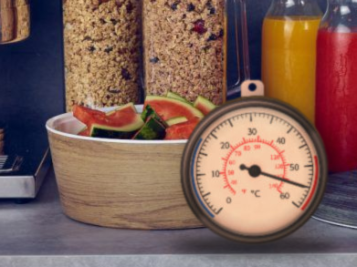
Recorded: 55 °C
